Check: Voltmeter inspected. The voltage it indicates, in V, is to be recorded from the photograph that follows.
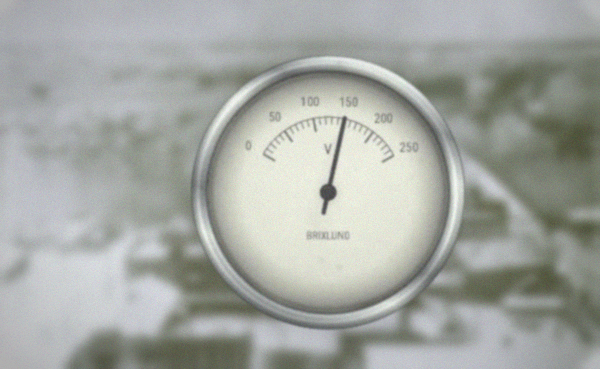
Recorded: 150 V
